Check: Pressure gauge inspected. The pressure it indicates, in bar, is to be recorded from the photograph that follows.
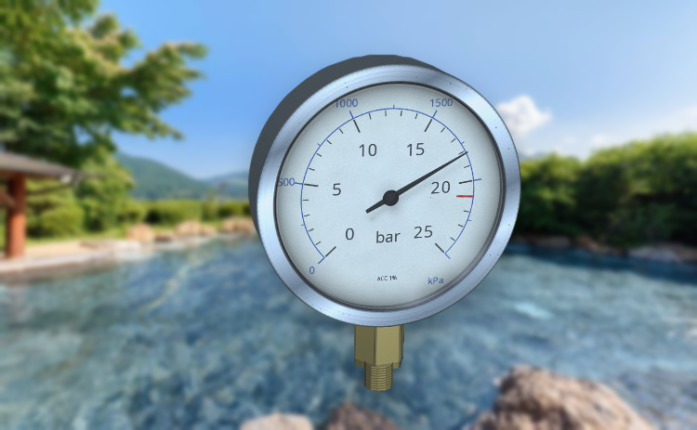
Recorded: 18 bar
